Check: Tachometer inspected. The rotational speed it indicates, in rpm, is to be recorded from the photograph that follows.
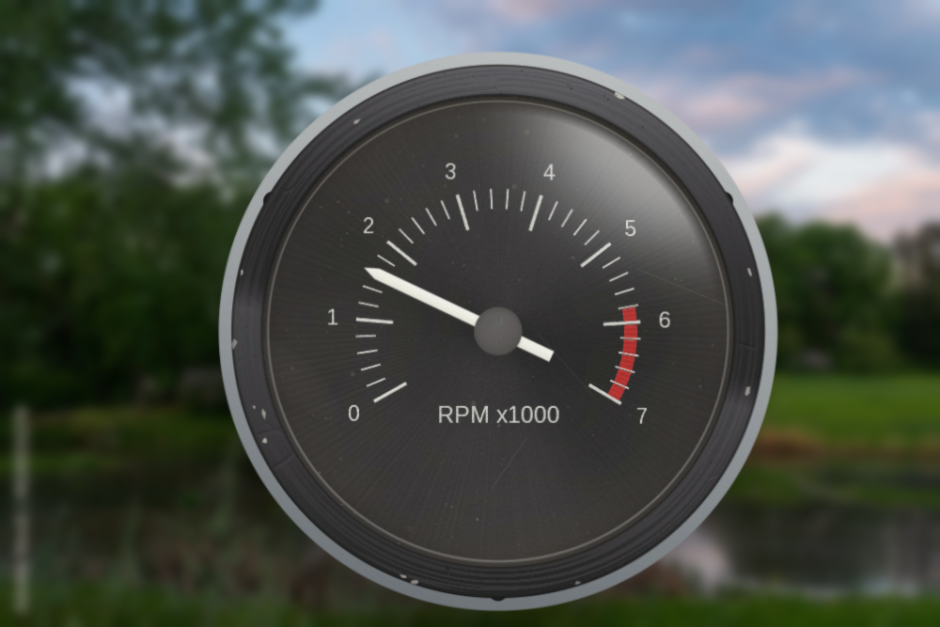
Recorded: 1600 rpm
